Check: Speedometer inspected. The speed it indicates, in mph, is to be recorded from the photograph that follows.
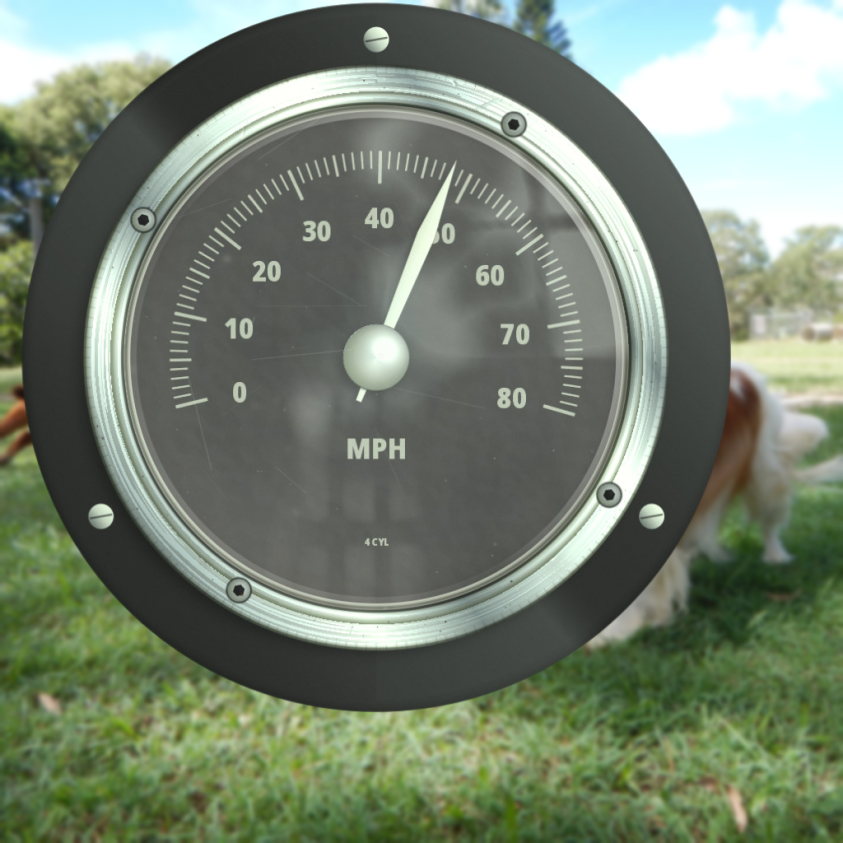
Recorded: 48 mph
